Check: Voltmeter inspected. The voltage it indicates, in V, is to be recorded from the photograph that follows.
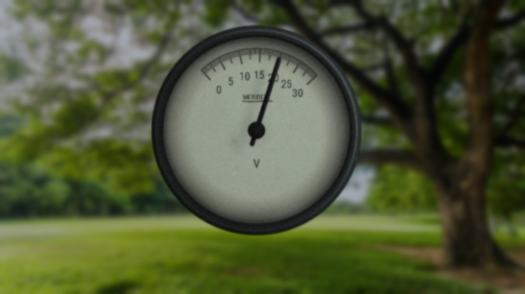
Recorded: 20 V
